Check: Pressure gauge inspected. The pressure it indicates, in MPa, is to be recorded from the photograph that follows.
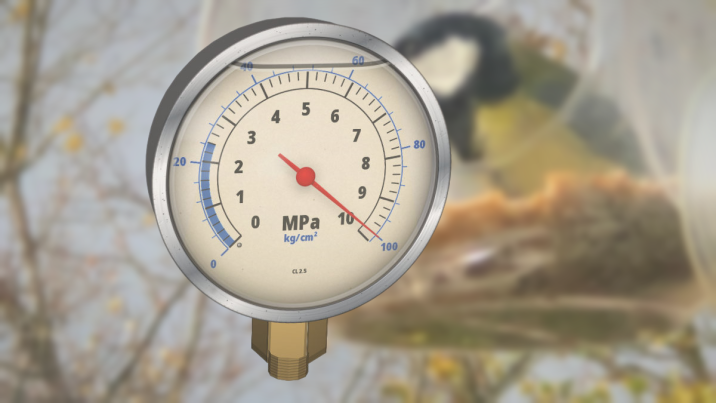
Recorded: 9.8 MPa
